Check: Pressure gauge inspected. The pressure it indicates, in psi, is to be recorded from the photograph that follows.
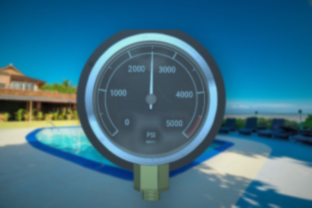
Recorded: 2500 psi
